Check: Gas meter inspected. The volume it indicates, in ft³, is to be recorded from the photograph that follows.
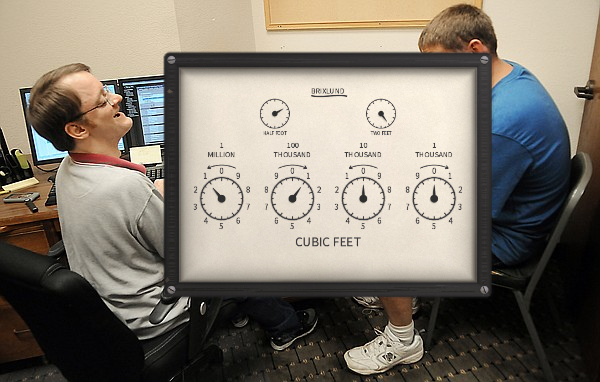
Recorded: 110000 ft³
